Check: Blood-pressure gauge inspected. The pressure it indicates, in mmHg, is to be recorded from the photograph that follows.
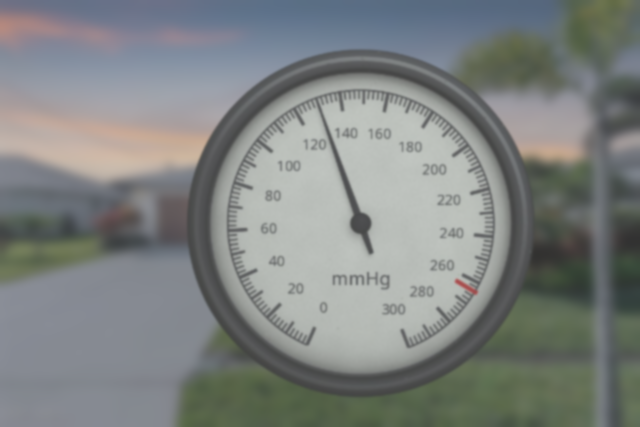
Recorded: 130 mmHg
